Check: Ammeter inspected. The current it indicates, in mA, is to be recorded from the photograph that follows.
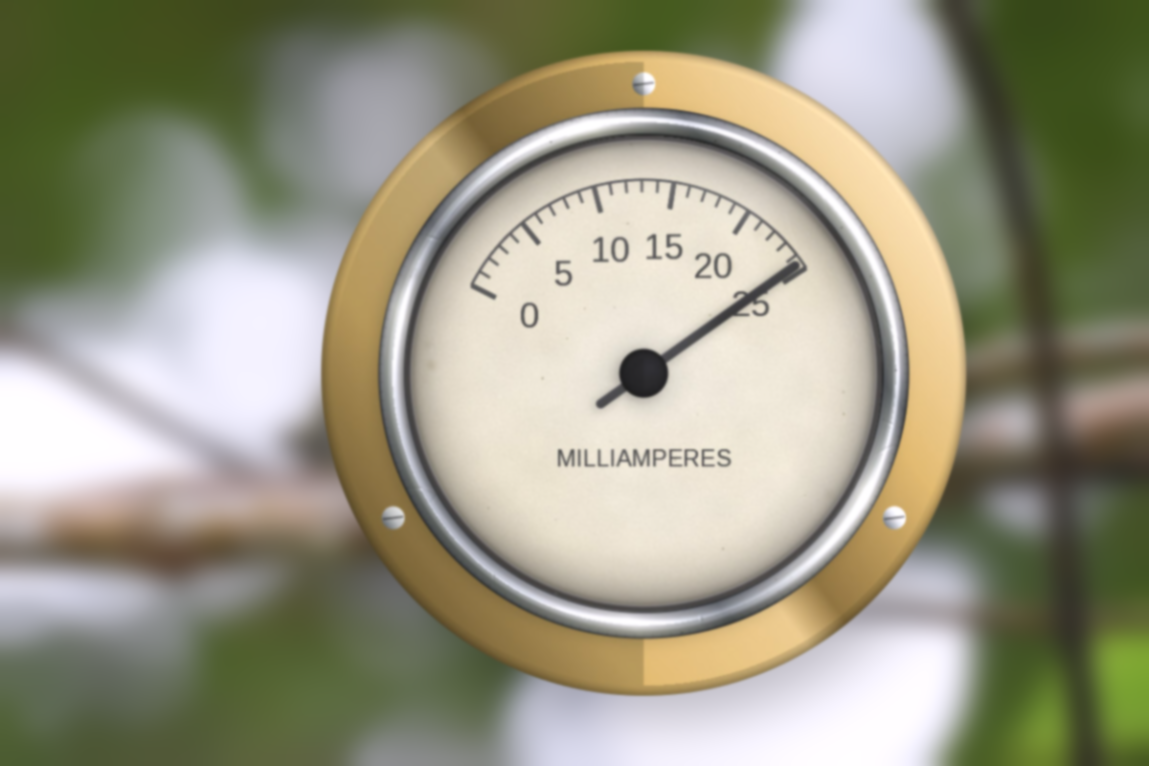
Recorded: 24.5 mA
